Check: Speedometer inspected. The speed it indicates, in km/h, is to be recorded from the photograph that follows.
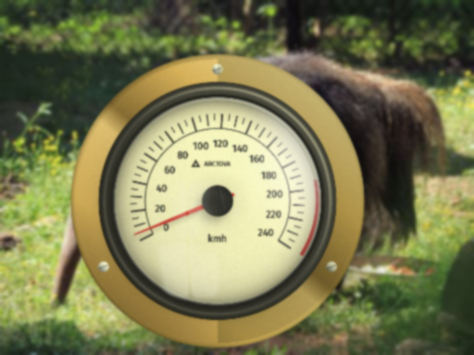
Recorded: 5 km/h
